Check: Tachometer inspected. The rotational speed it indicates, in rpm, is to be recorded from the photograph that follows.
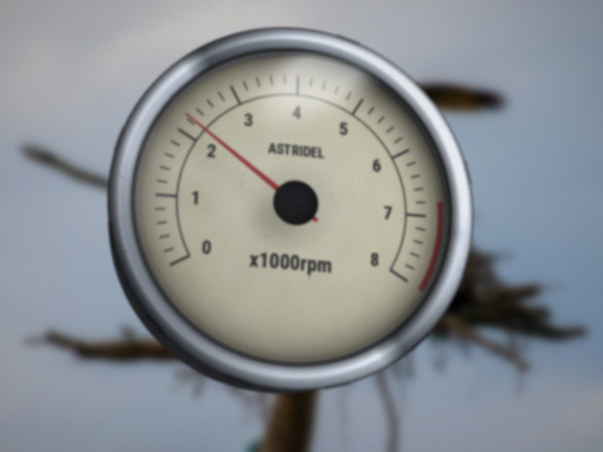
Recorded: 2200 rpm
